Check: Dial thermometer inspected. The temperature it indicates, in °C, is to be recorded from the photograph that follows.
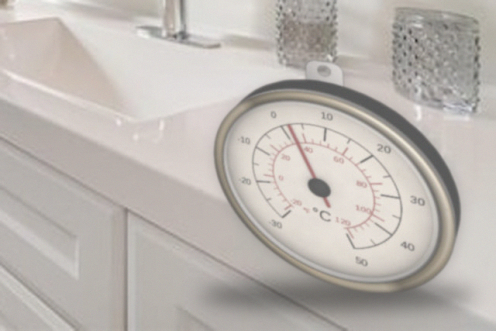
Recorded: 2.5 °C
